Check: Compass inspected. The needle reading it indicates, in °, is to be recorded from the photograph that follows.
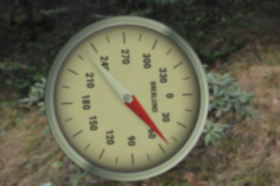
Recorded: 52.5 °
